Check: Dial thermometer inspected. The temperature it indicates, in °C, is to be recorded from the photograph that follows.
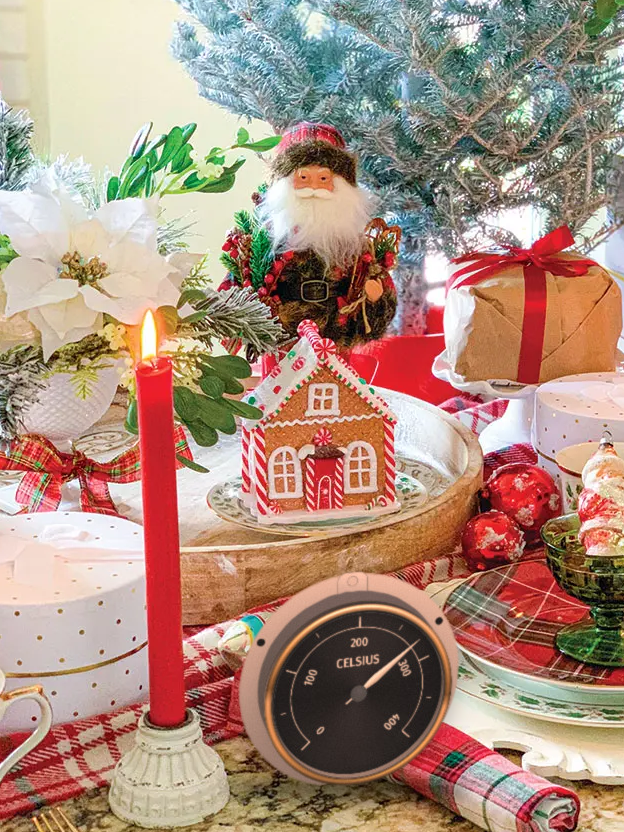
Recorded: 275 °C
